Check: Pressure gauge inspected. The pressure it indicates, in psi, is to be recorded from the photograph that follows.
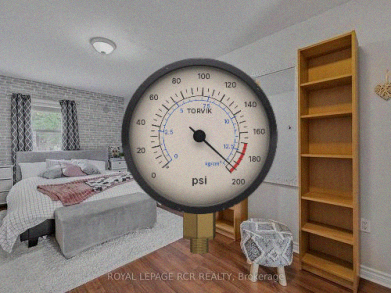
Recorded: 195 psi
